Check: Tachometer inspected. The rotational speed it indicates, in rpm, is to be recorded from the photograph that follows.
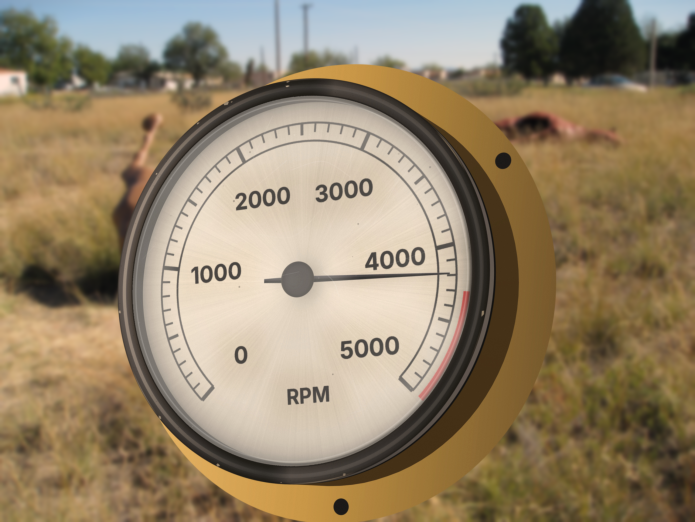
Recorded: 4200 rpm
